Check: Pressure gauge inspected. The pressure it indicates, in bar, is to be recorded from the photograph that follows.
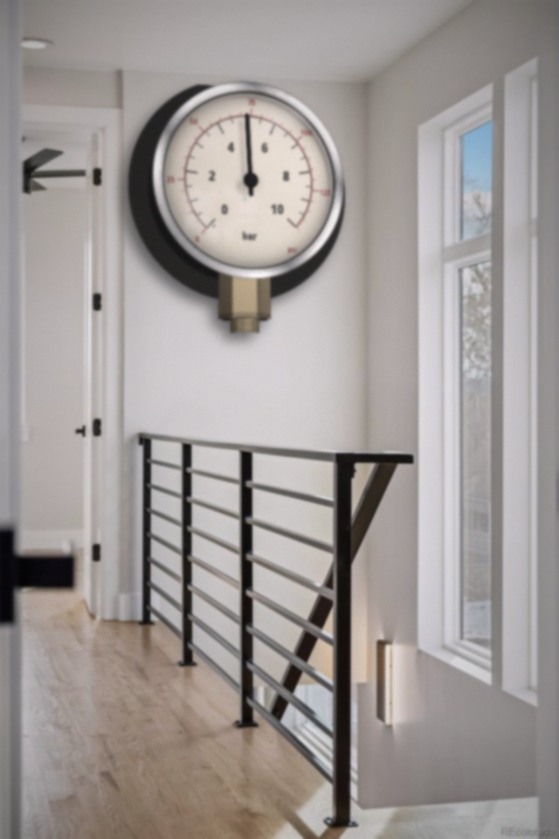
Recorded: 5 bar
